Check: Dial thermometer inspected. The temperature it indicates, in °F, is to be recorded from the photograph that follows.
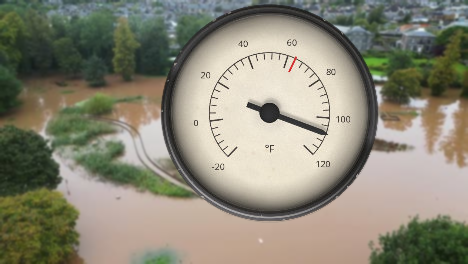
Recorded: 108 °F
